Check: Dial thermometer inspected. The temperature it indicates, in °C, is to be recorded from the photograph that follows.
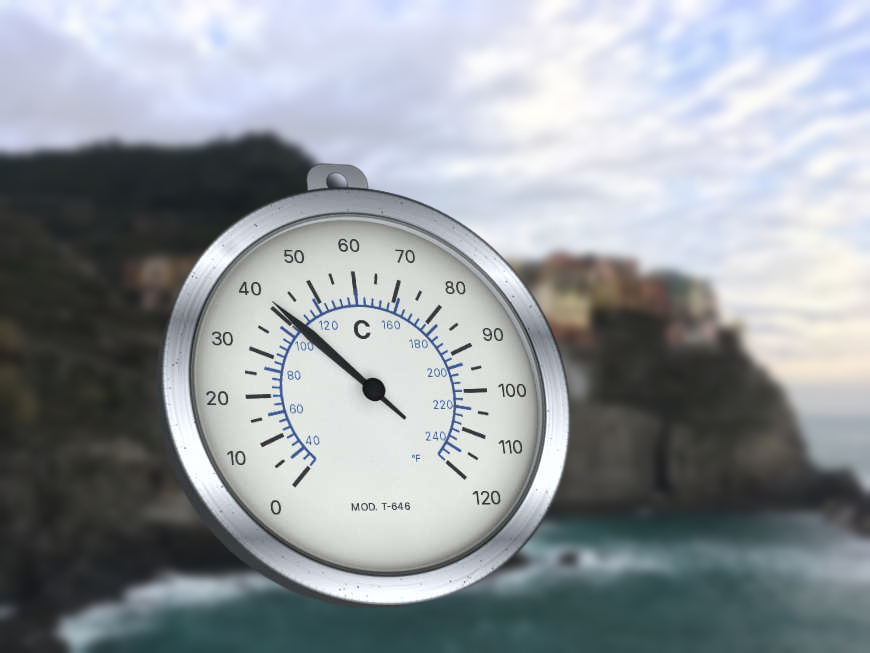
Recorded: 40 °C
